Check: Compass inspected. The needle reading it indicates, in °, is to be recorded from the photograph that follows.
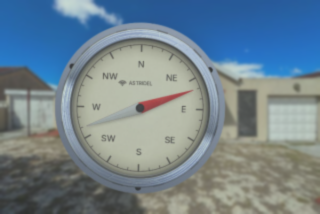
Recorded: 70 °
